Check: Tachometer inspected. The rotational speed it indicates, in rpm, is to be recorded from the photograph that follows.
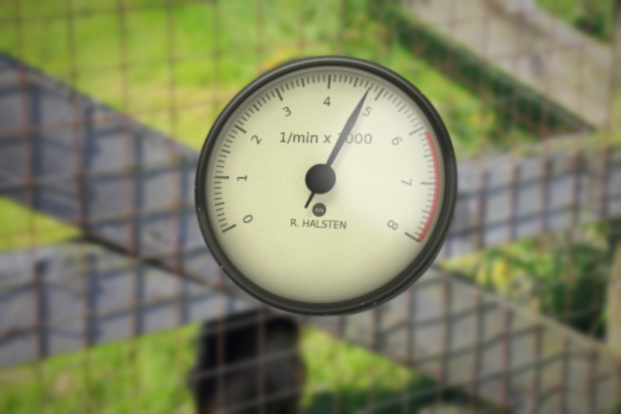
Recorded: 4800 rpm
